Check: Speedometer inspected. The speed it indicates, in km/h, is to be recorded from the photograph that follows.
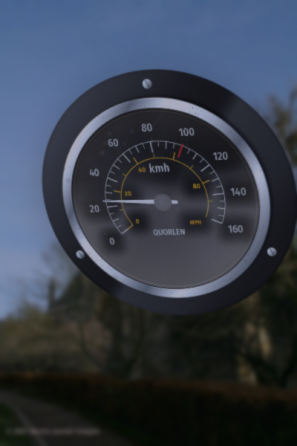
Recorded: 25 km/h
